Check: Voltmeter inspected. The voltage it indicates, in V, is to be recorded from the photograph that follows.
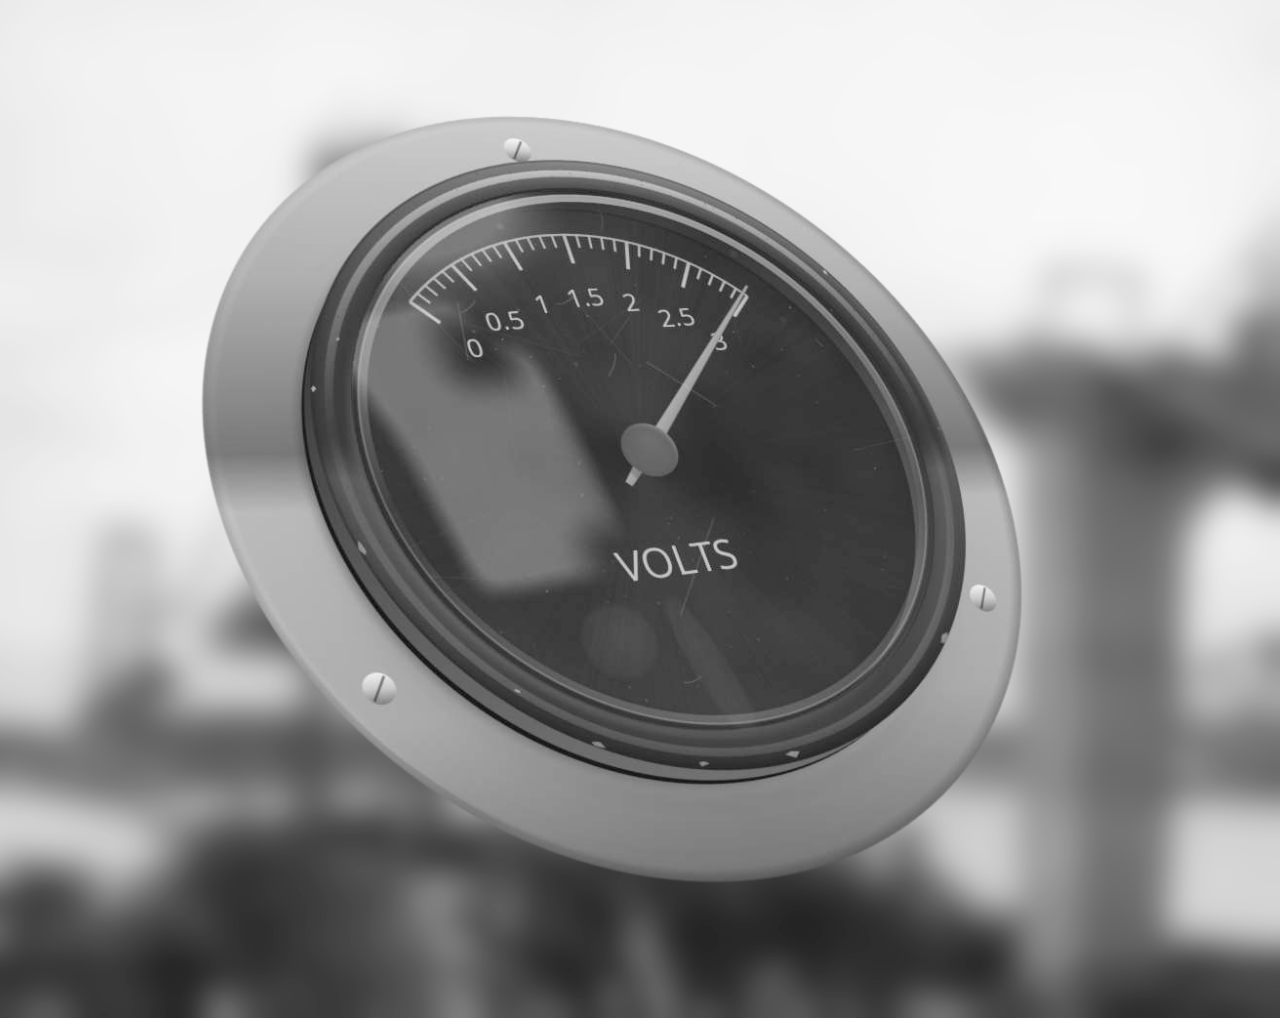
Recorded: 2.95 V
